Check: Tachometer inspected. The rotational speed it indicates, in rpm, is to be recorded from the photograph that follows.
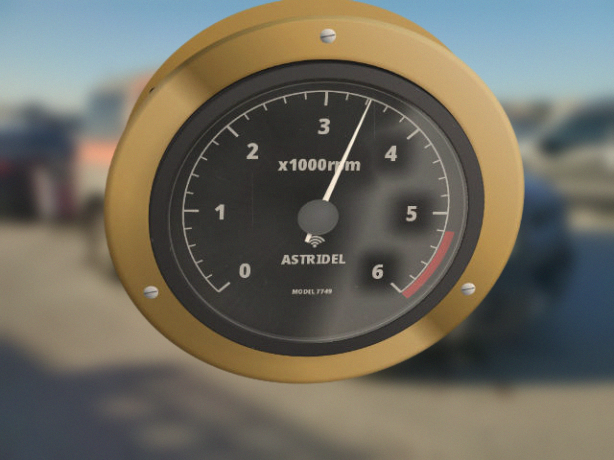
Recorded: 3400 rpm
